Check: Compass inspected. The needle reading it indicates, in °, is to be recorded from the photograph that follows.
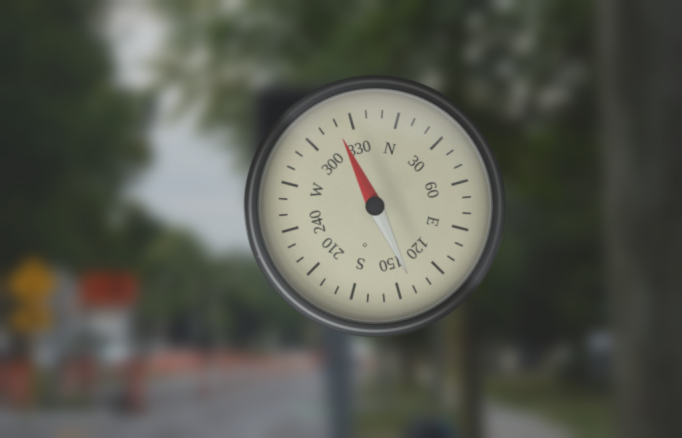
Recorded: 320 °
